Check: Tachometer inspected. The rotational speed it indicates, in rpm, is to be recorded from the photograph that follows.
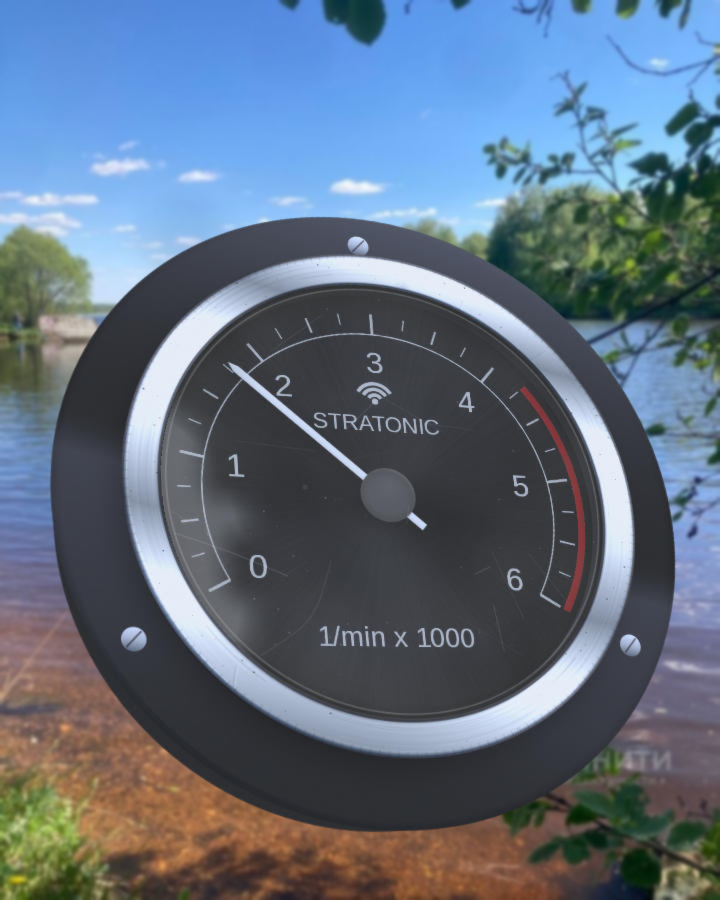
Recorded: 1750 rpm
